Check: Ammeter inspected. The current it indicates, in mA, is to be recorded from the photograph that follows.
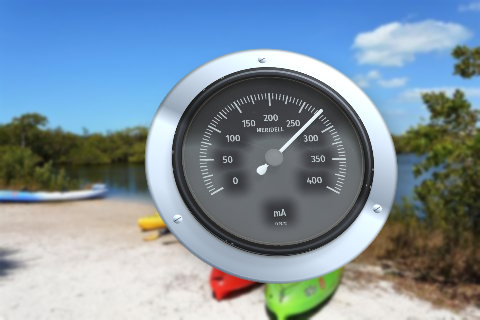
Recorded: 275 mA
